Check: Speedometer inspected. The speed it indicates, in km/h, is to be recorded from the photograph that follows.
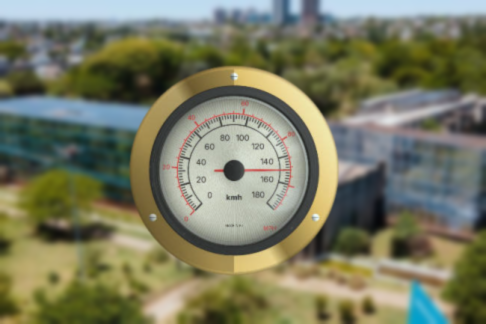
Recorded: 150 km/h
